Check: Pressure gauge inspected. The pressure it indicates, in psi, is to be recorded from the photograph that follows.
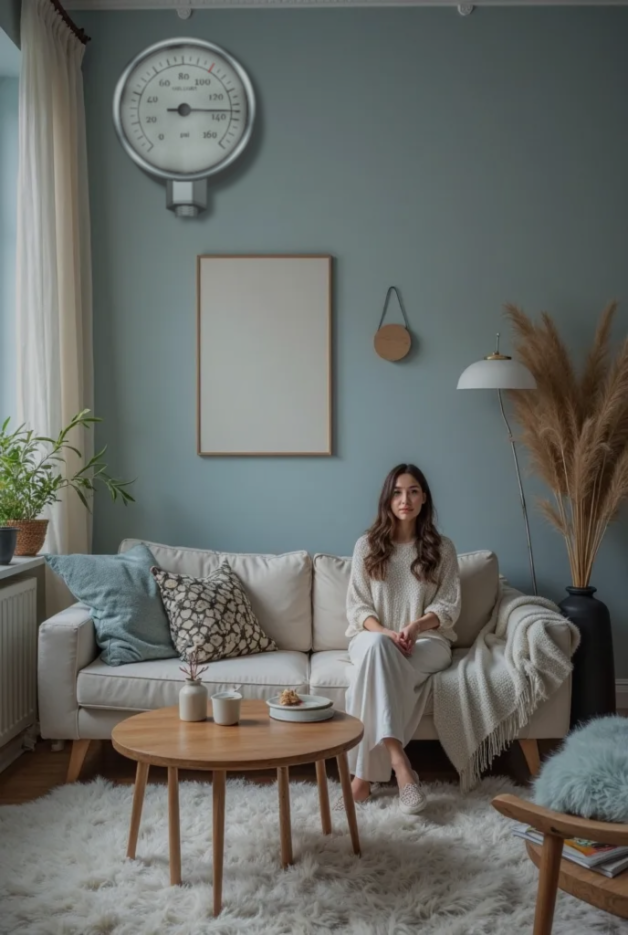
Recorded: 135 psi
